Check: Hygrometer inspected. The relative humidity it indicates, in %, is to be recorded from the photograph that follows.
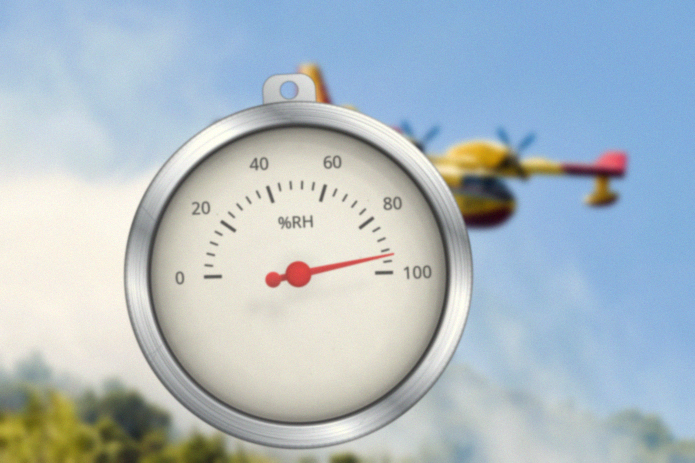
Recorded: 94 %
